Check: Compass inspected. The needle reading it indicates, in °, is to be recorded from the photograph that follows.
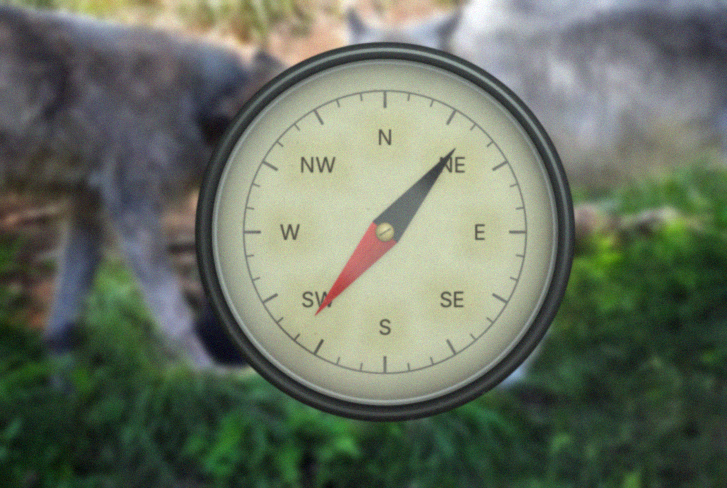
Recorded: 220 °
